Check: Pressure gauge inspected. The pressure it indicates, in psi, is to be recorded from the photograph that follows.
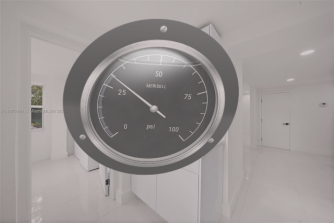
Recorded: 30 psi
